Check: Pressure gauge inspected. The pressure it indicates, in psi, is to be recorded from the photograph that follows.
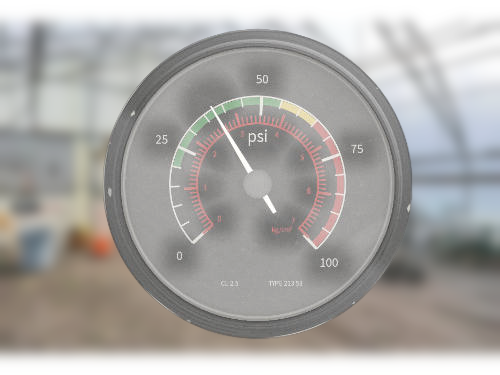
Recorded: 37.5 psi
